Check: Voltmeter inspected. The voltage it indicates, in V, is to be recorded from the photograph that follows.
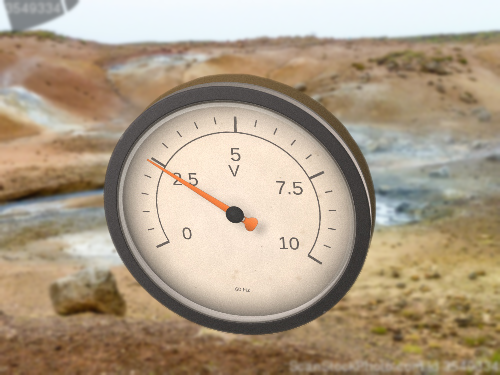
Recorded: 2.5 V
